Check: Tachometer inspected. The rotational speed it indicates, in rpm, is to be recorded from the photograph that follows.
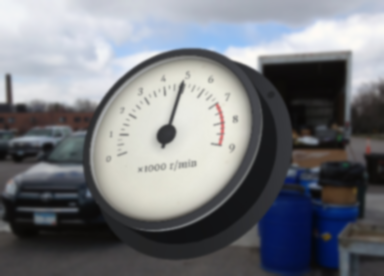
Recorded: 5000 rpm
